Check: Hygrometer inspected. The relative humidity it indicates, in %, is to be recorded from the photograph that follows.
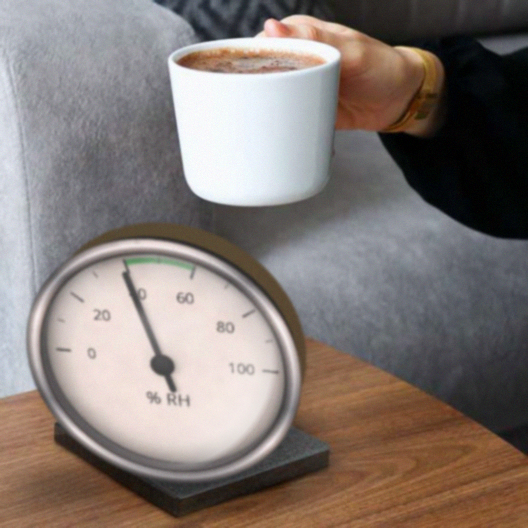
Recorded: 40 %
